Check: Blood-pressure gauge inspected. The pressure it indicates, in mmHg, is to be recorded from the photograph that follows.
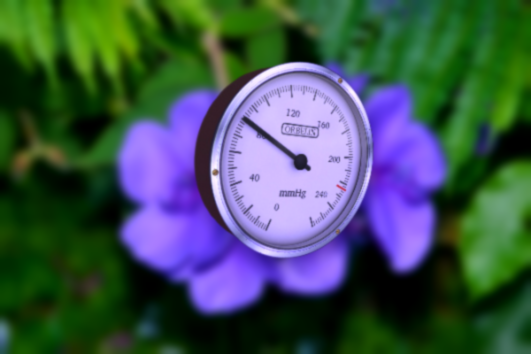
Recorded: 80 mmHg
